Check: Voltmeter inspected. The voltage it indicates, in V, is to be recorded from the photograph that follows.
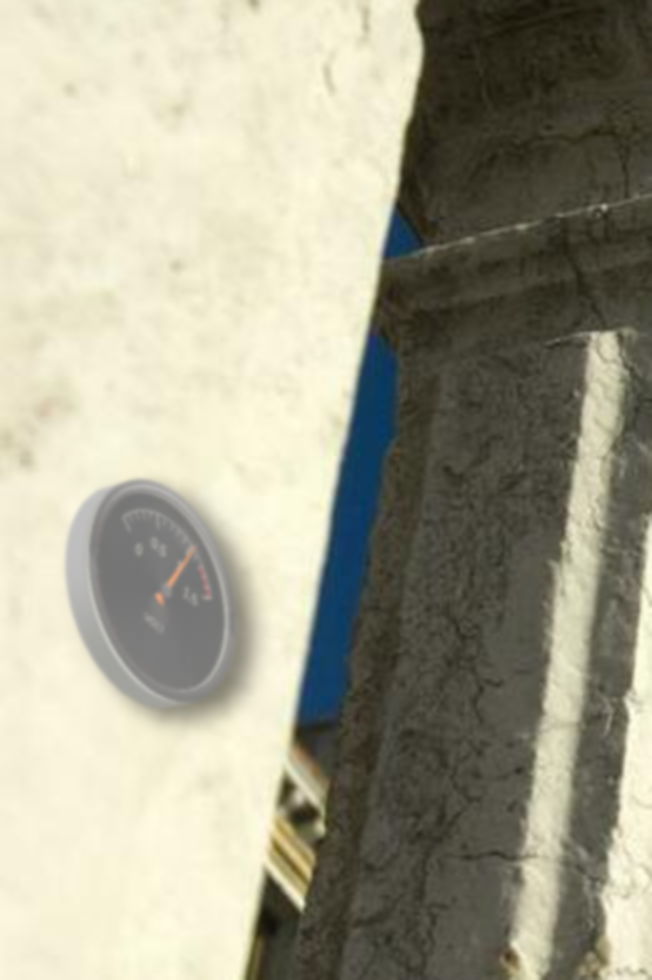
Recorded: 1 V
